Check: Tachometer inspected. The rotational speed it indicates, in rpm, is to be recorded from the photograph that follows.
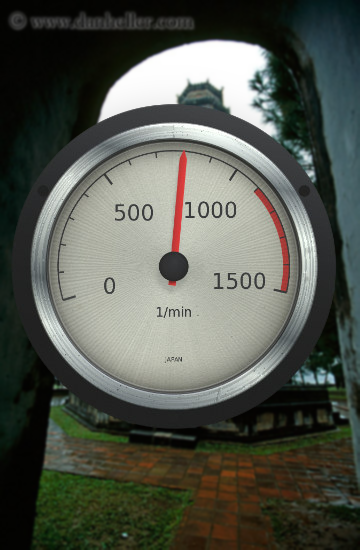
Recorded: 800 rpm
